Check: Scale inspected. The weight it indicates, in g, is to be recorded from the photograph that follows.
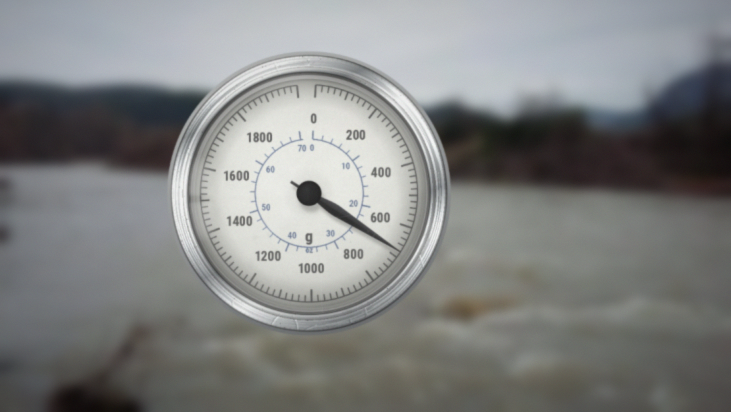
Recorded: 680 g
